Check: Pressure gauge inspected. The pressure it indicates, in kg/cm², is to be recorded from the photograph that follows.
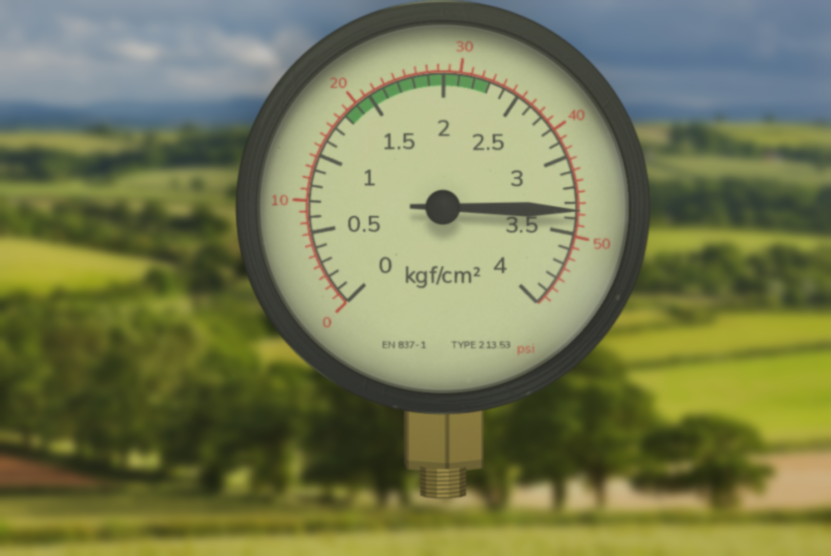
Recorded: 3.35 kg/cm²
